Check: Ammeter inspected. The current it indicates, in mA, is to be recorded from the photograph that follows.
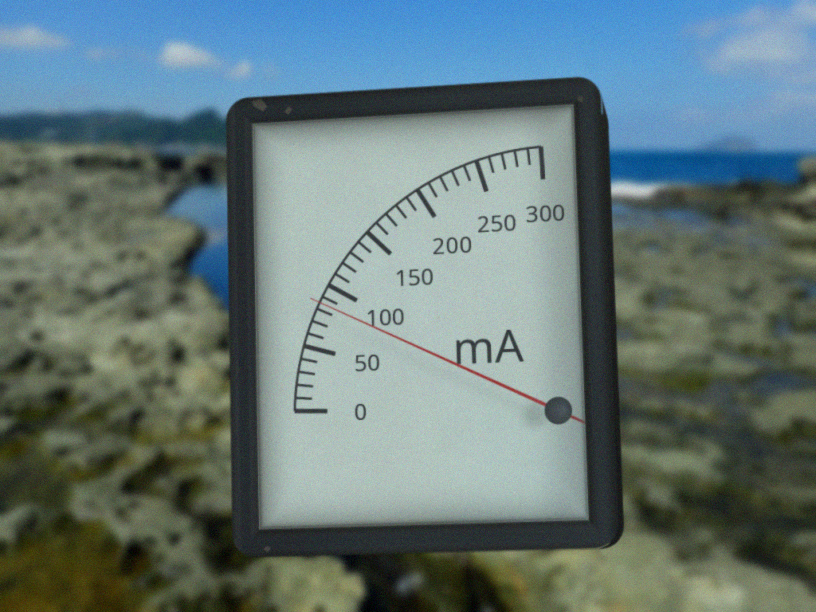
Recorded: 85 mA
